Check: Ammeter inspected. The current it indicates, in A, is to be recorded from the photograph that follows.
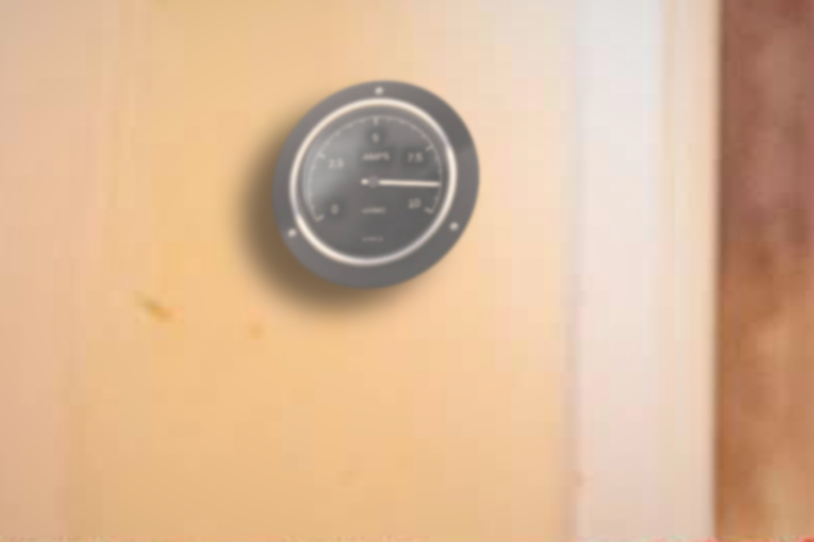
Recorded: 9 A
